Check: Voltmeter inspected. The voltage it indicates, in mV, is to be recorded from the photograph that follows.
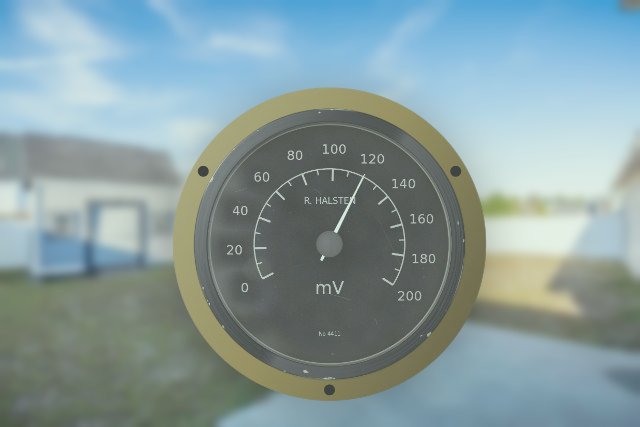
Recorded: 120 mV
